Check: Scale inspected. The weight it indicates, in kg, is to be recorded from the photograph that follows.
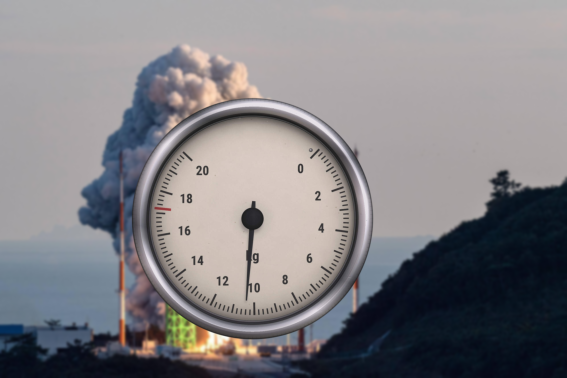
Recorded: 10.4 kg
